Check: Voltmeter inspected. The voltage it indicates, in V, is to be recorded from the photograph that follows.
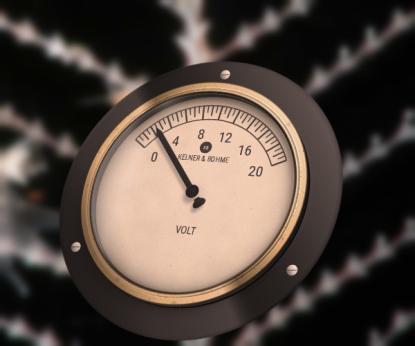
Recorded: 2.5 V
